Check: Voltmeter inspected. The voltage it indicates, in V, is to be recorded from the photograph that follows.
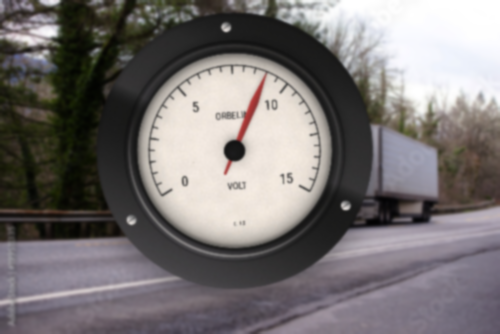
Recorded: 9 V
